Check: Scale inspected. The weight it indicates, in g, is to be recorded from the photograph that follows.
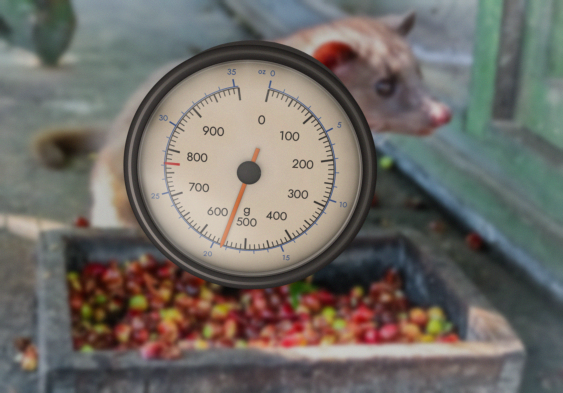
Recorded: 550 g
